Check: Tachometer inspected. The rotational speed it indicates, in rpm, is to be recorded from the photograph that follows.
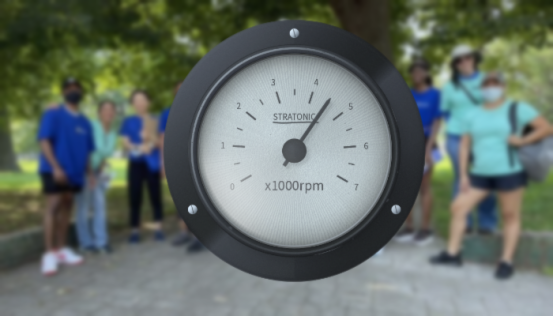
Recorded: 4500 rpm
